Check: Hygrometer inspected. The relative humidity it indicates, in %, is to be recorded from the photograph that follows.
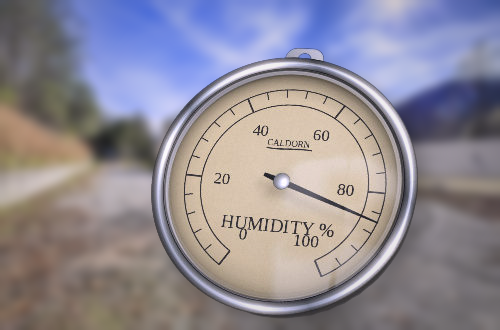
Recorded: 86 %
